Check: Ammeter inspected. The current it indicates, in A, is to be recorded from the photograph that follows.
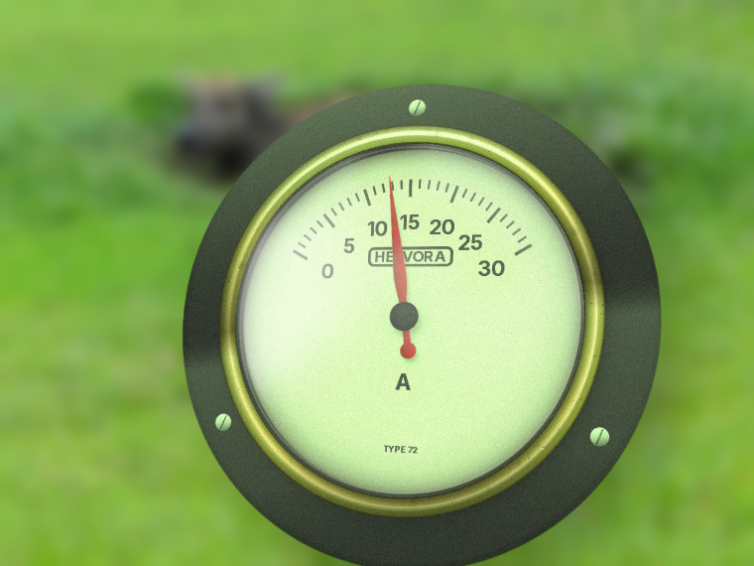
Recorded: 13 A
